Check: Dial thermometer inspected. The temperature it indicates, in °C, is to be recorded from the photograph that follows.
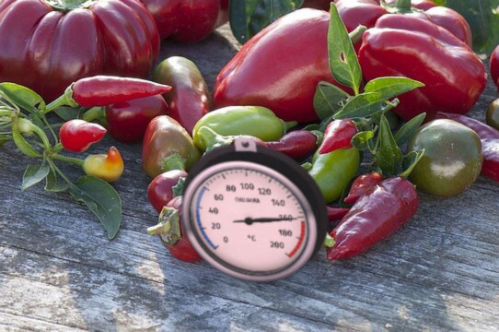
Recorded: 160 °C
